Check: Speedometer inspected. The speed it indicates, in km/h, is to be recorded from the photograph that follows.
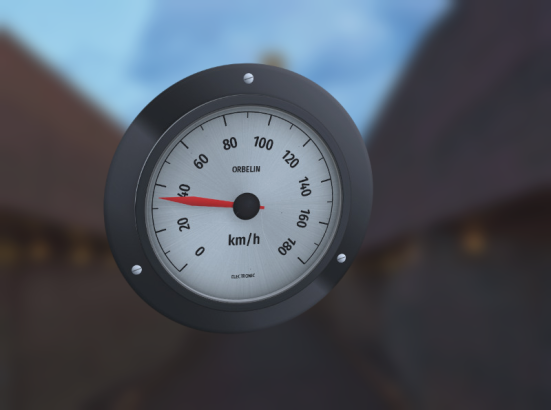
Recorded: 35 km/h
